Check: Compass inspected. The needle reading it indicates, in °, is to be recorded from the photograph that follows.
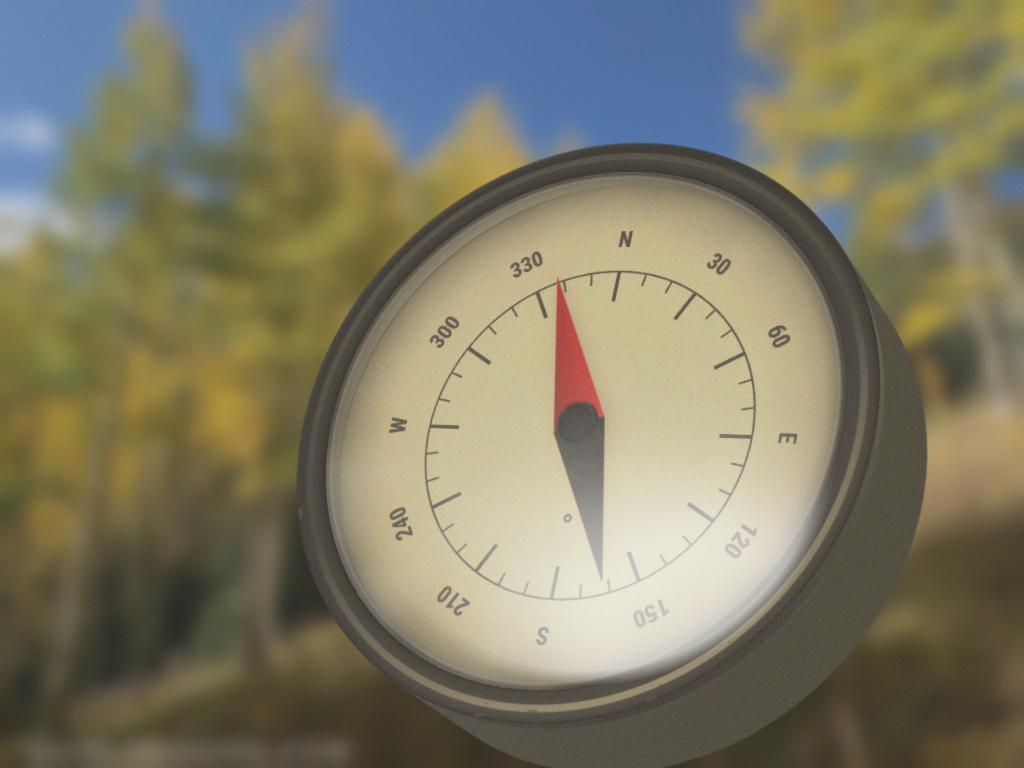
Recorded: 340 °
